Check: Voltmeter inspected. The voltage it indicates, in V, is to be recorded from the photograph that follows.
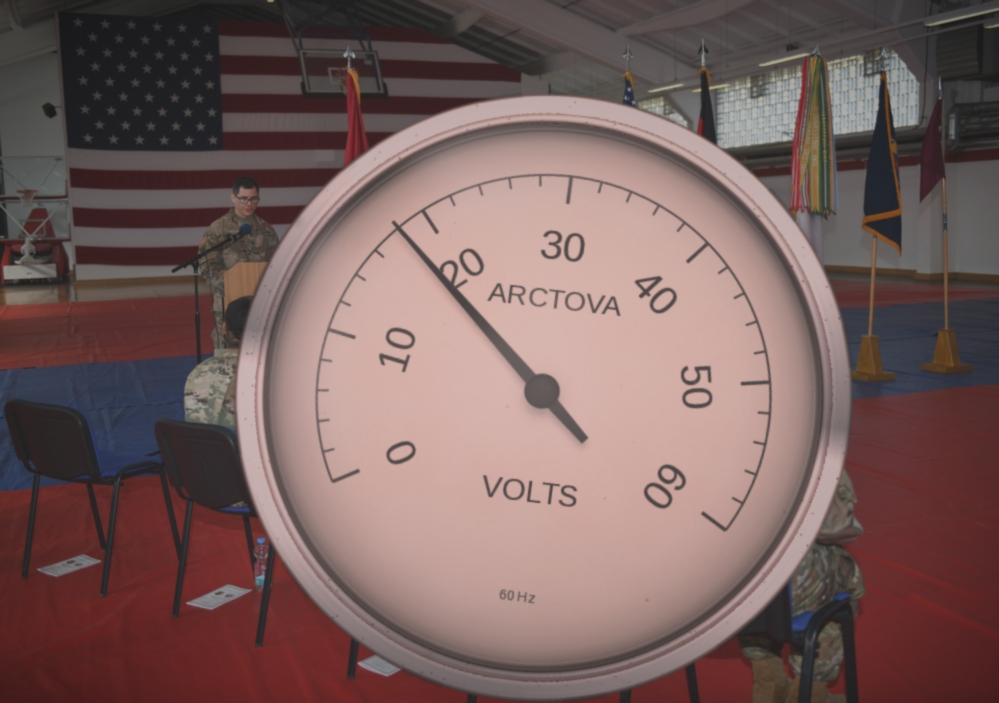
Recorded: 18 V
